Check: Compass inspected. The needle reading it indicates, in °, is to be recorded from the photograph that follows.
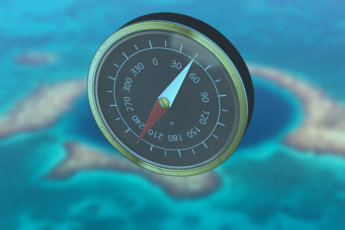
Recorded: 225 °
